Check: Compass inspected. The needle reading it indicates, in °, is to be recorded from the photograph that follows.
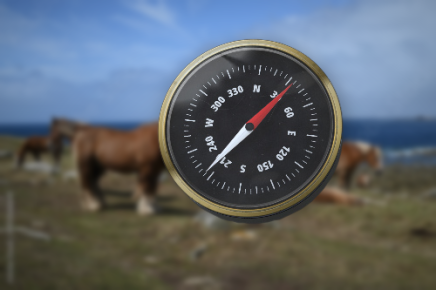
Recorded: 35 °
